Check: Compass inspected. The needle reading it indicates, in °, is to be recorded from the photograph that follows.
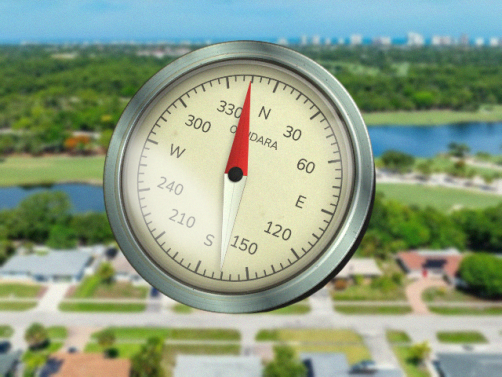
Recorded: 345 °
